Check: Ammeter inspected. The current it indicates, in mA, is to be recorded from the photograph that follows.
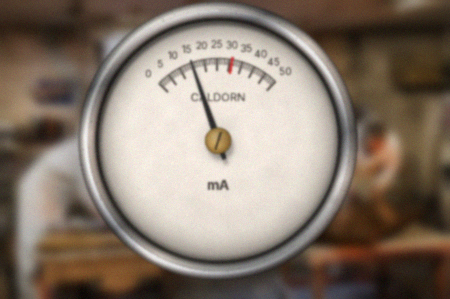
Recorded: 15 mA
